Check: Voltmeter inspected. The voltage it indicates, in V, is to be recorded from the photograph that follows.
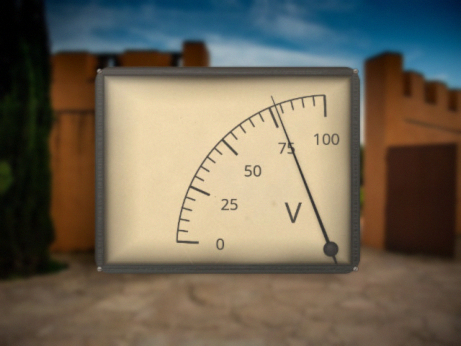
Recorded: 77.5 V
